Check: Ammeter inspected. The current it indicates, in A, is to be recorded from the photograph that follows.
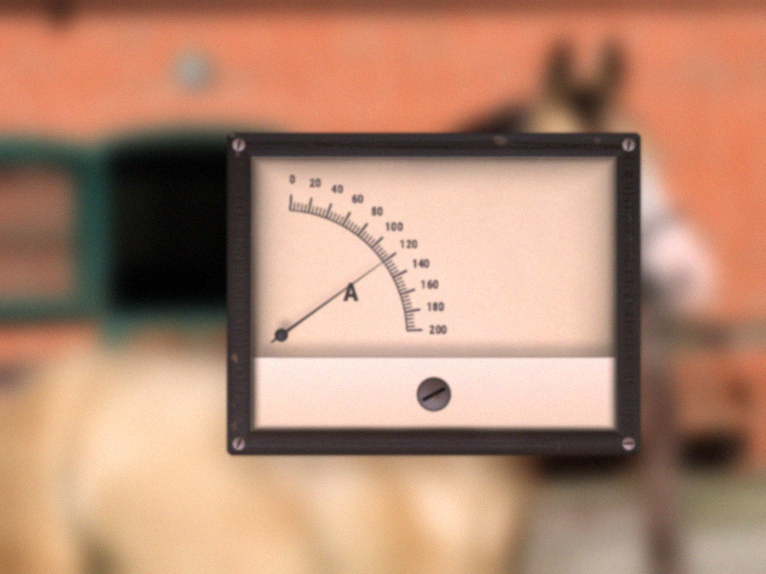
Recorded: 120 A
